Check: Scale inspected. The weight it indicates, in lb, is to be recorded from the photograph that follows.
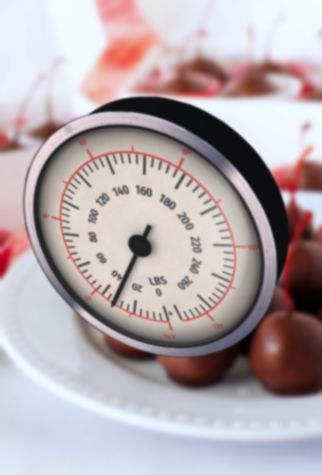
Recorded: 32 lb
